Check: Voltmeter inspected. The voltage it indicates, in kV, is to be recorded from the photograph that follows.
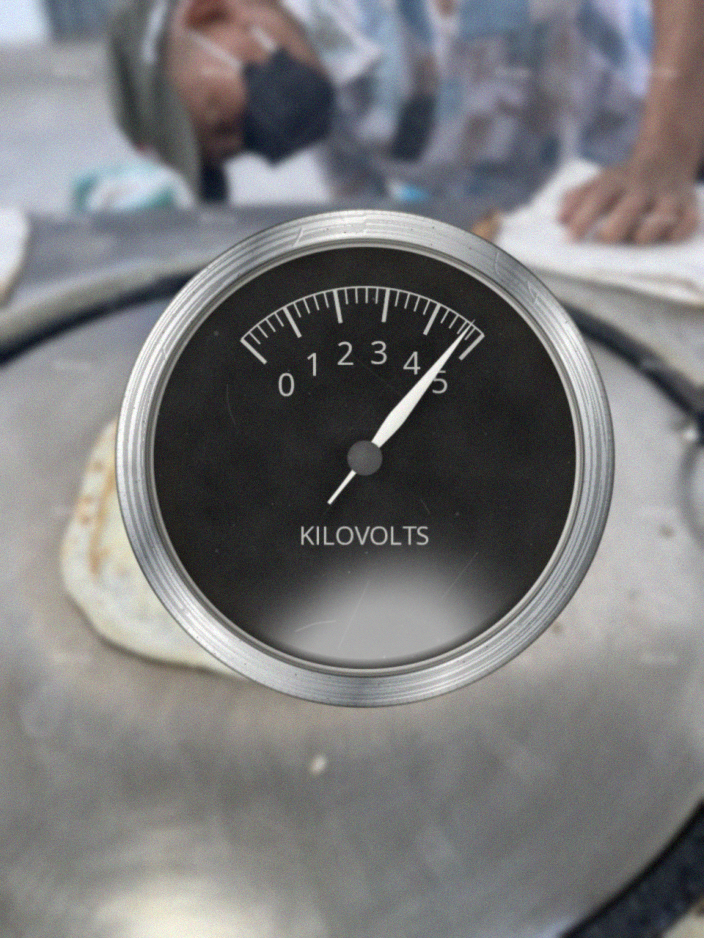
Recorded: 4.7 kV
